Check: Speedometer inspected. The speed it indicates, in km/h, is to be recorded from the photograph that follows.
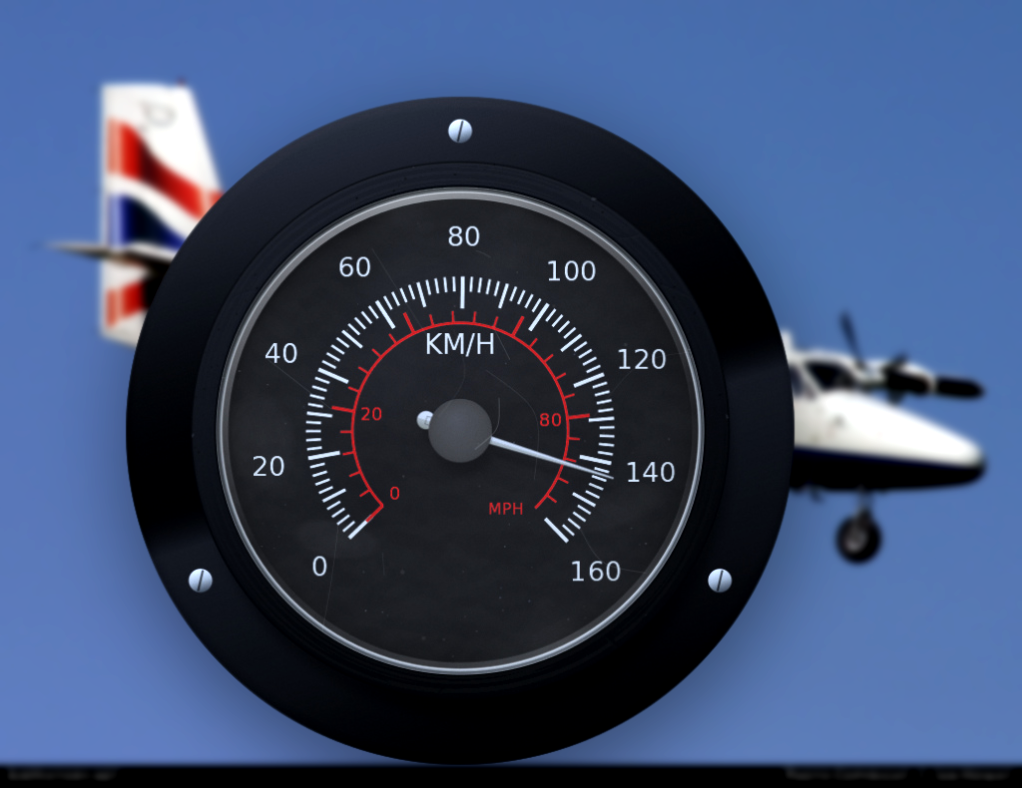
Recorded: 143 km/h
